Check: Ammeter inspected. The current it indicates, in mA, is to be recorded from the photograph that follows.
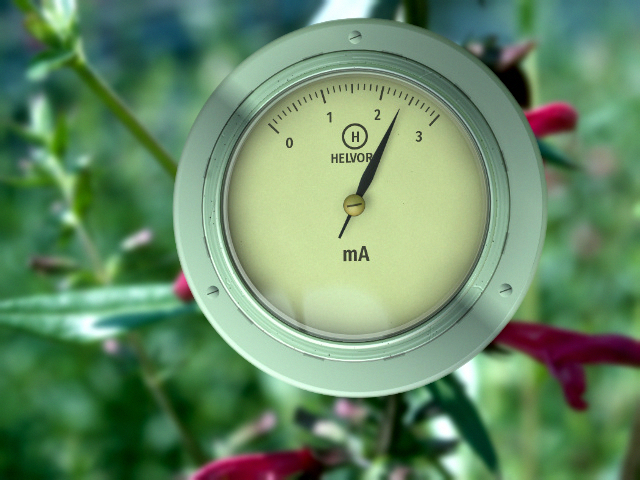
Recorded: 2.4 mA
